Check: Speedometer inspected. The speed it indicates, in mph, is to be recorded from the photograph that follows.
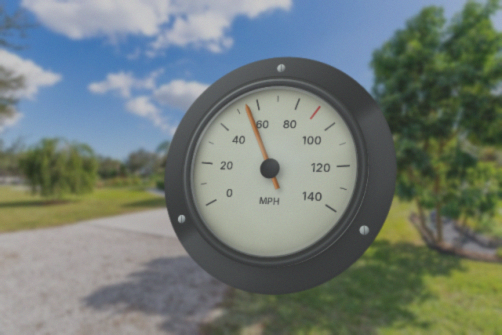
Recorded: 55 mph
